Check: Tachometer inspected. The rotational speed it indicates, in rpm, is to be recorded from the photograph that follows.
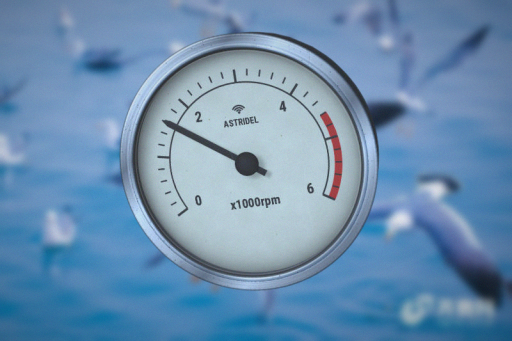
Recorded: 1600 rpm
